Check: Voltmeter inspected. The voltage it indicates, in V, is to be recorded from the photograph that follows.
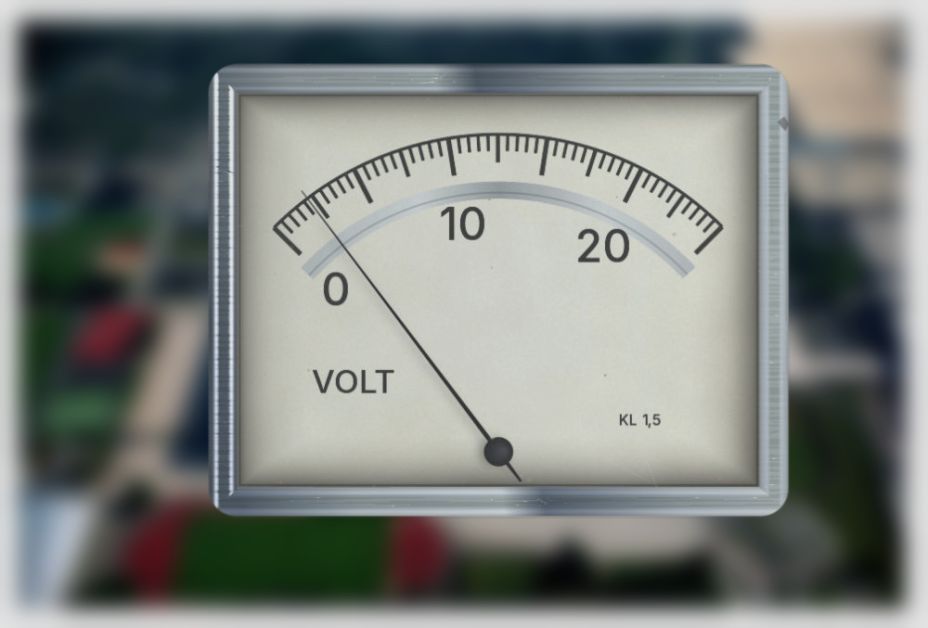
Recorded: 2.25 V
